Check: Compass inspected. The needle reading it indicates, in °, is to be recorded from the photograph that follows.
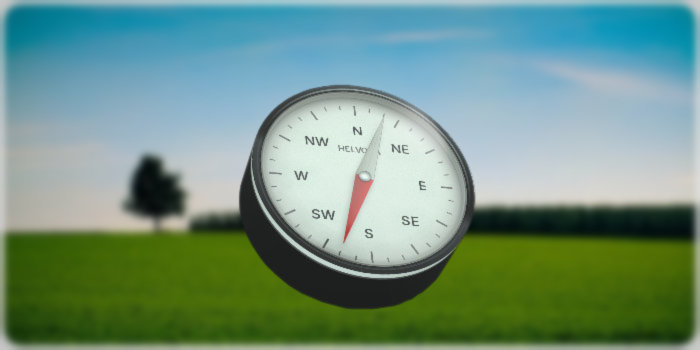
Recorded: 200 °
